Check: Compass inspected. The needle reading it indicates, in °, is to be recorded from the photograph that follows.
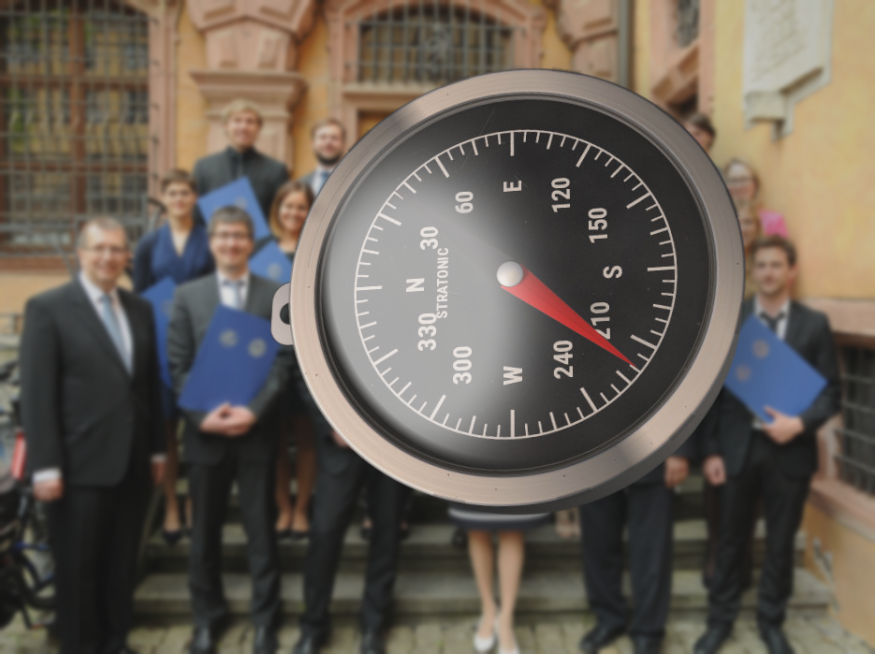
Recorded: 220 °
